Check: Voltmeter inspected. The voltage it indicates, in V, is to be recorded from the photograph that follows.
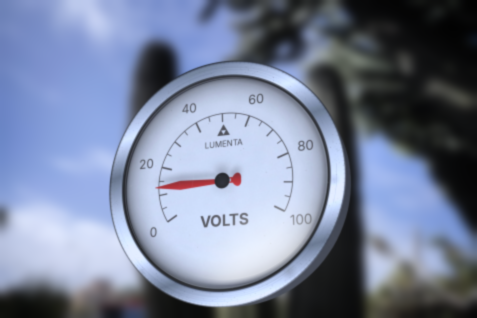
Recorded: 12.5 V
